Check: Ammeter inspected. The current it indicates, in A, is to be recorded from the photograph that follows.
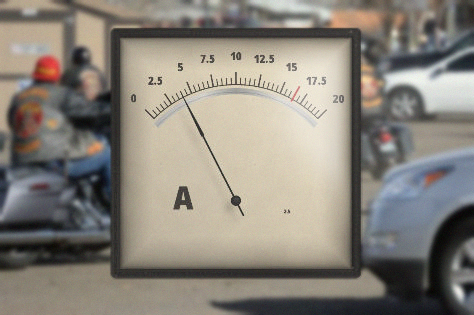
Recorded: 4 A
